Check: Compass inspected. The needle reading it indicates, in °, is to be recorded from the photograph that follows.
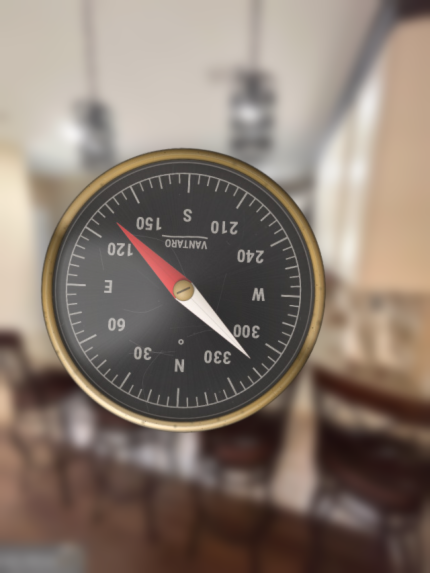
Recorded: 132.5 °
